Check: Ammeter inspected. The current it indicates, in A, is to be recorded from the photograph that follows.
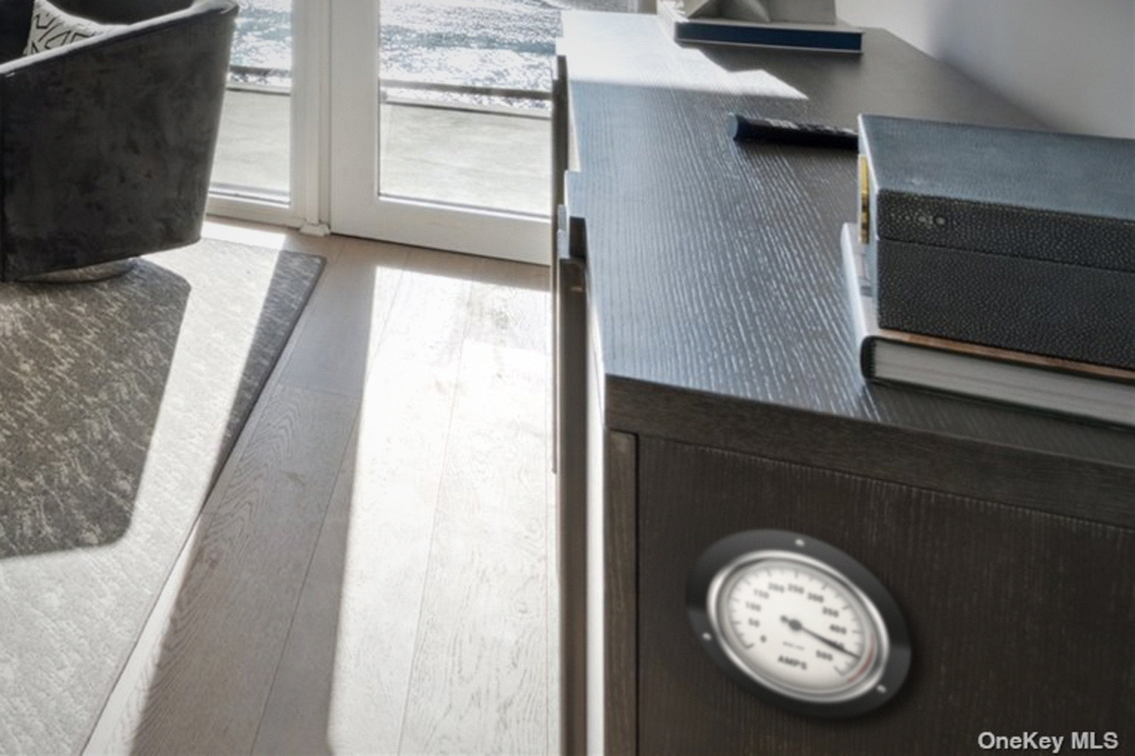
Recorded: 450 A
